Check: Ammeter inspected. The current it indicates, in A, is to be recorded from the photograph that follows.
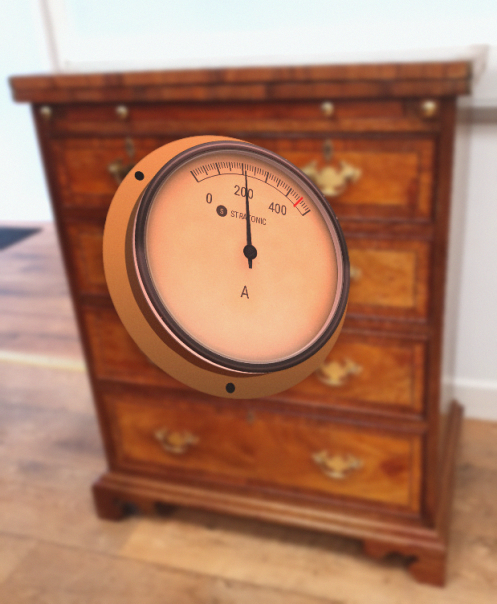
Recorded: 200 A
